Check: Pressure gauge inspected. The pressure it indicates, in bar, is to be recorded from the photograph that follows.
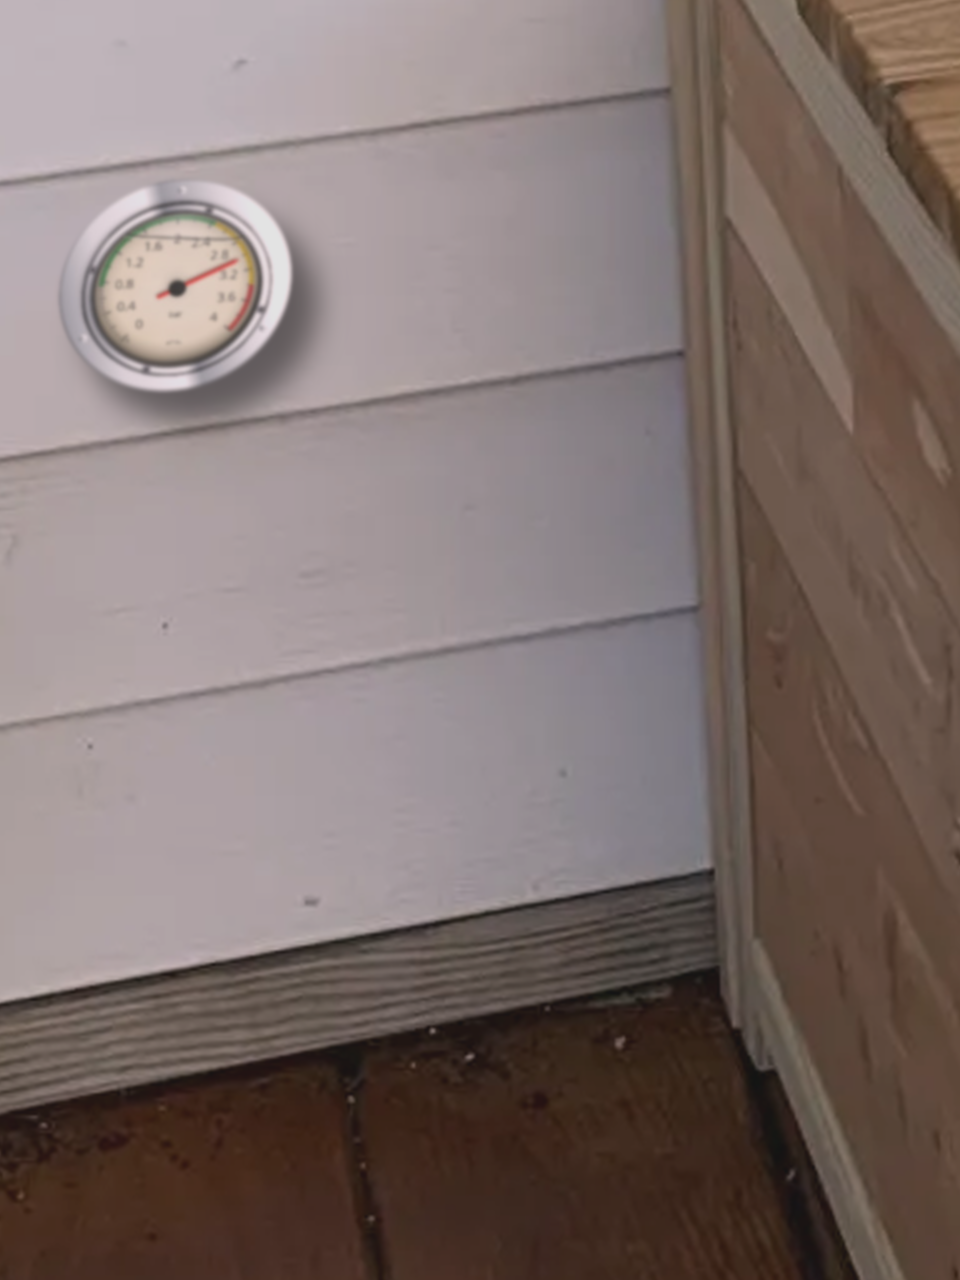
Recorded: 3 bar
